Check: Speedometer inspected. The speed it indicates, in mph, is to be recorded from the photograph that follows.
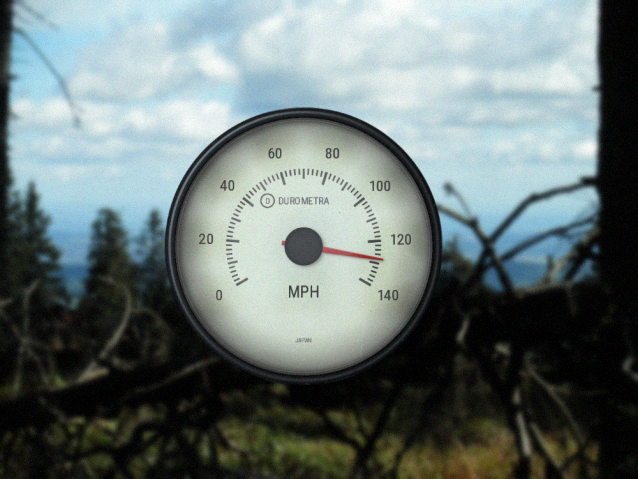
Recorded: 128 mph
